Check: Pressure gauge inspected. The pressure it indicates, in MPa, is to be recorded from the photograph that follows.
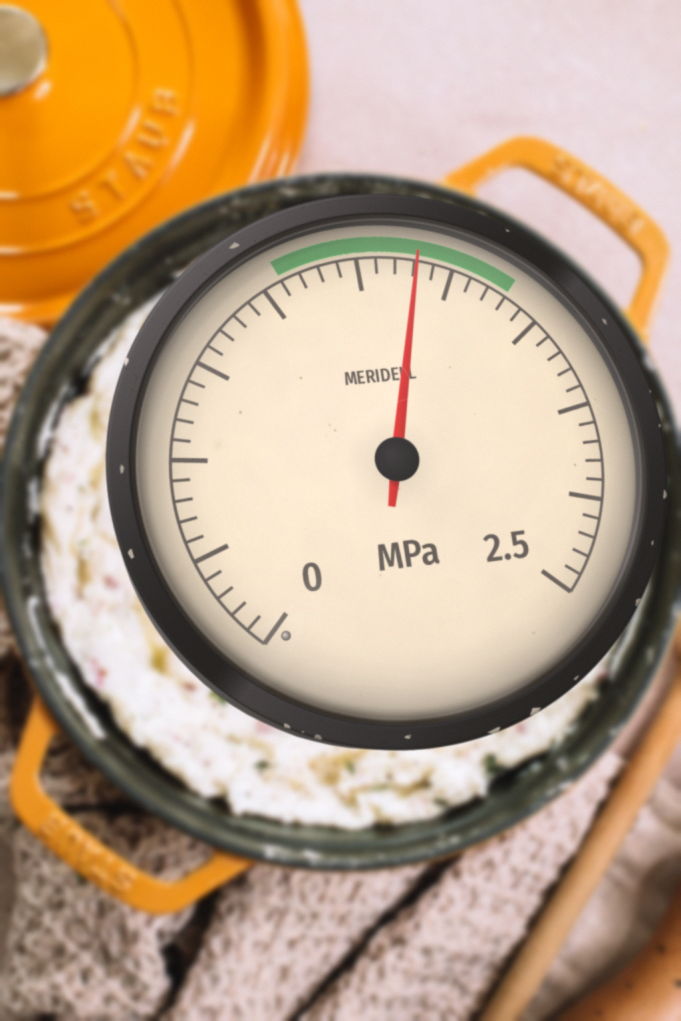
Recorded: 1.4 MPa
